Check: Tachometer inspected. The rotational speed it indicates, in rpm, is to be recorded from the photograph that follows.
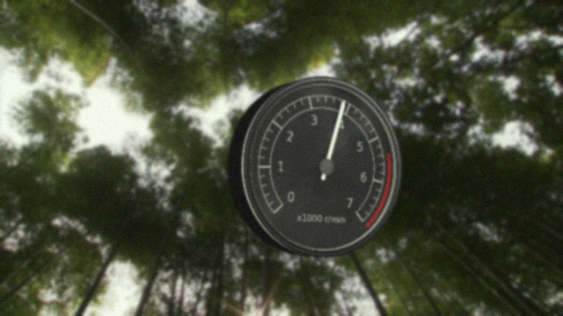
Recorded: 3800 rpm
